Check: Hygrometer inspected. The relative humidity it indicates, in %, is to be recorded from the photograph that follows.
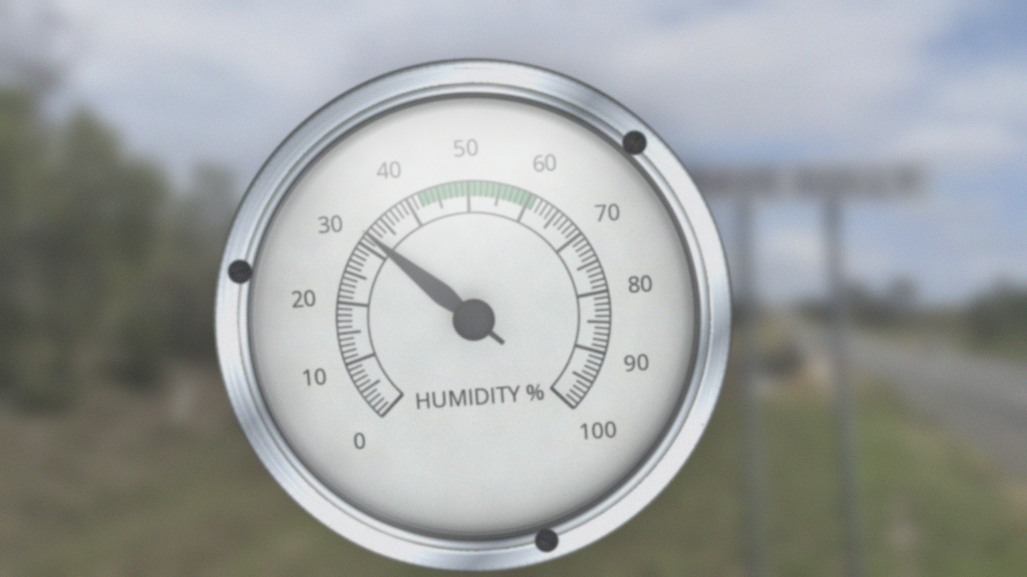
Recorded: 32 %
